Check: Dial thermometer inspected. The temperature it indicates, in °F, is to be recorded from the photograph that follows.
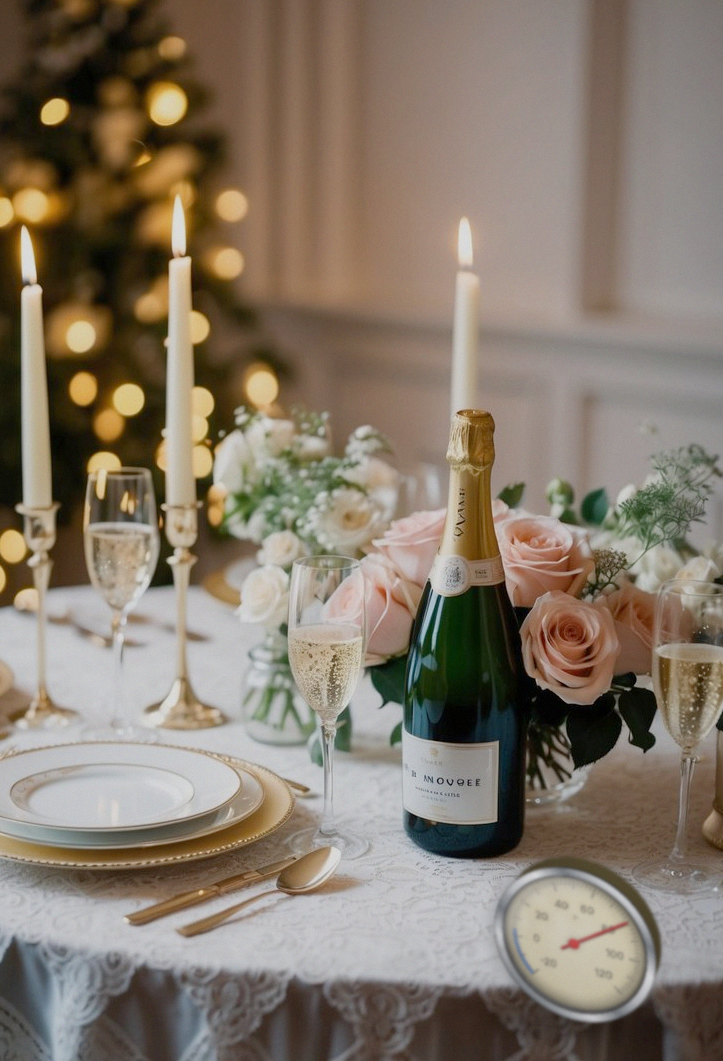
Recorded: 80 °F
